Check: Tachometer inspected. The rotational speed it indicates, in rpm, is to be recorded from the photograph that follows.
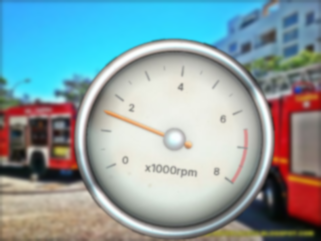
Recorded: 1500 rpm
